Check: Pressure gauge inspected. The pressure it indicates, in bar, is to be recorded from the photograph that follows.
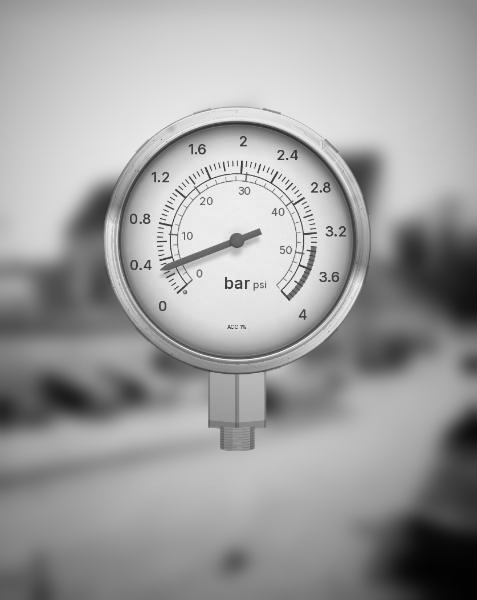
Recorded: 0.3 bar
